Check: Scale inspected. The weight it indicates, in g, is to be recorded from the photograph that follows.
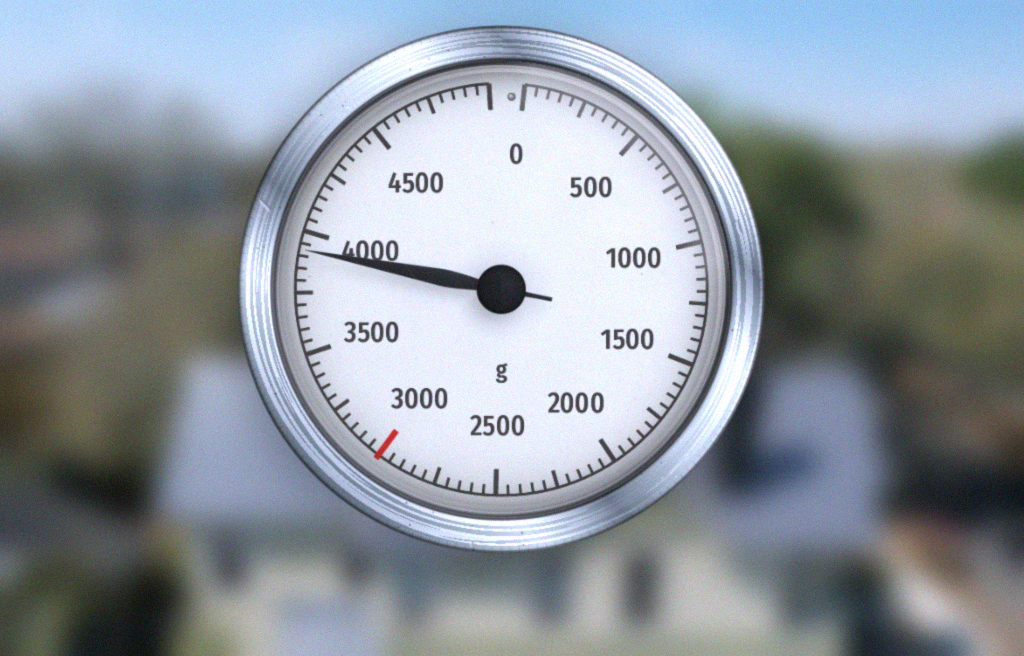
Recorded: 3925 g
